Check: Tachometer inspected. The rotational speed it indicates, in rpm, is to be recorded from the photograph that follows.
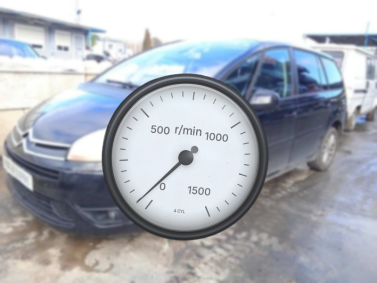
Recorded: 50 rpm
